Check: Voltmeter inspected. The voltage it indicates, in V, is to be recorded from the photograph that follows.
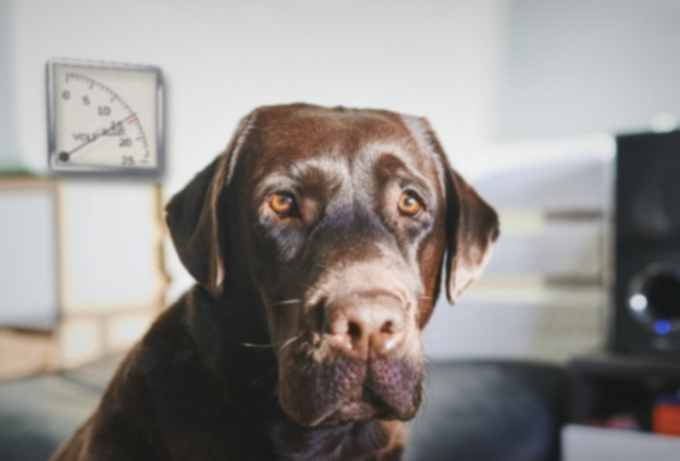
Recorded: 15 V
